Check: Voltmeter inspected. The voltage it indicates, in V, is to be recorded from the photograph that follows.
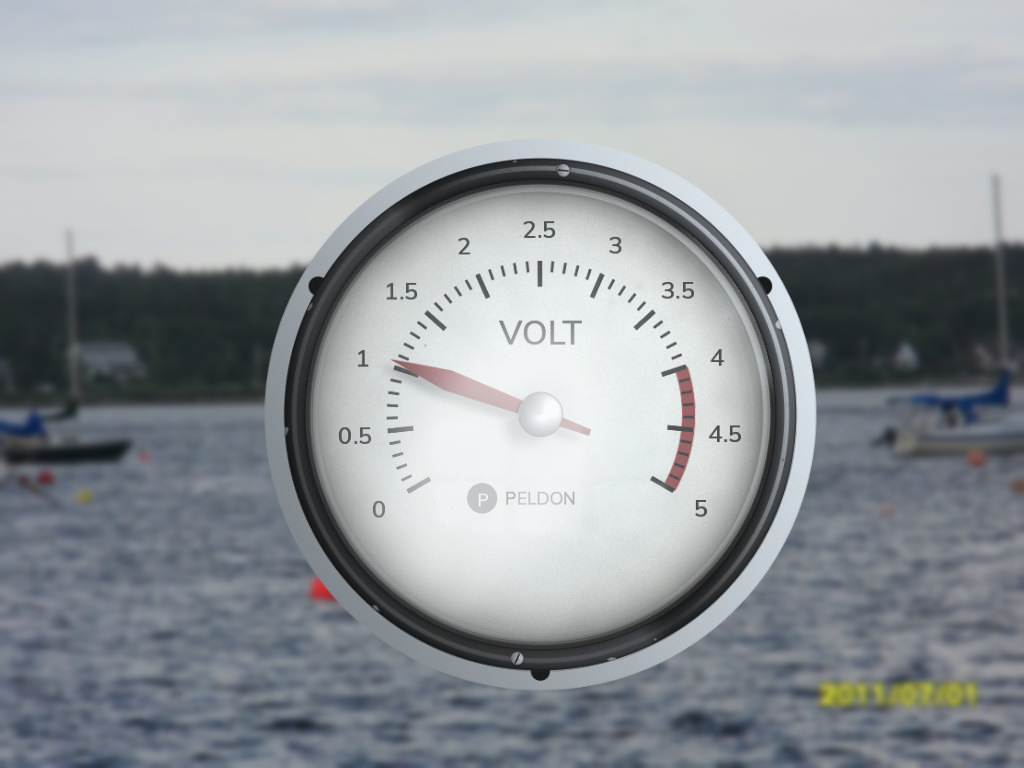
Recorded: 1.05 V
